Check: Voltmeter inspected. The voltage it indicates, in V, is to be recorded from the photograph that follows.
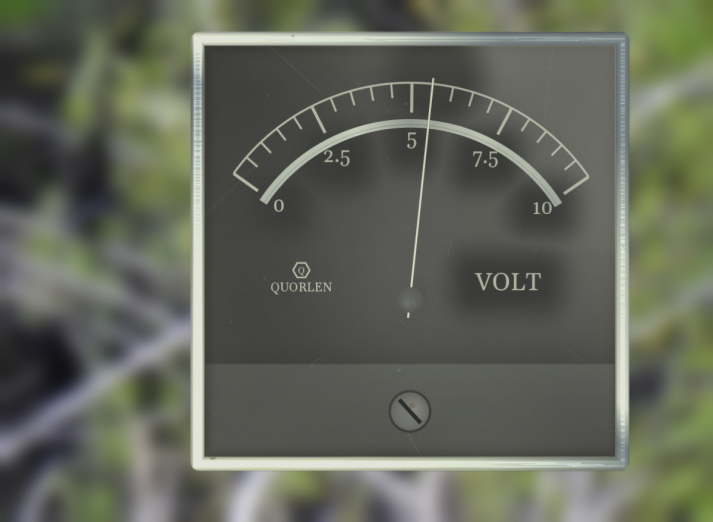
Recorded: 5.5 V
